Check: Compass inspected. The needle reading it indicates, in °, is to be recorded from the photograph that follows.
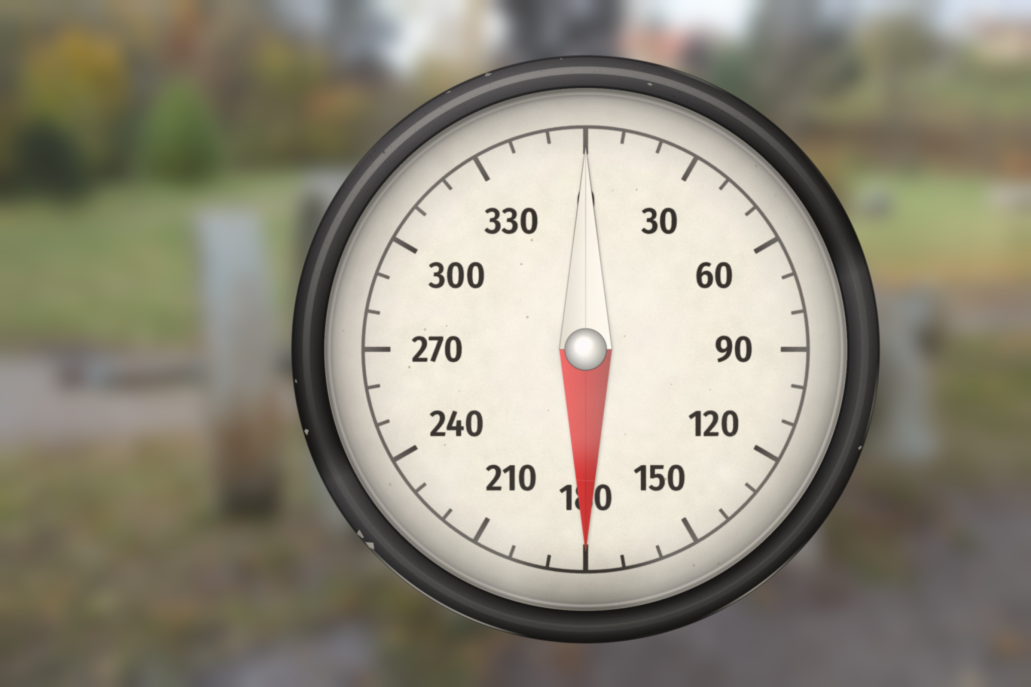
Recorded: 180 °
